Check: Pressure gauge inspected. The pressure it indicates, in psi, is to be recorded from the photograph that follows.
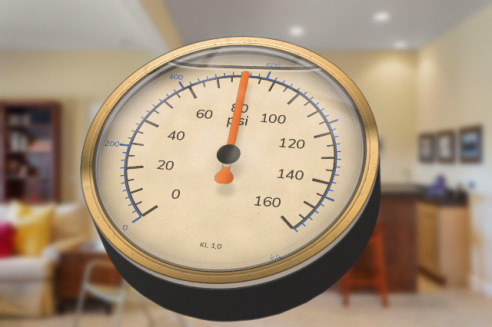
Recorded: 80 psi
